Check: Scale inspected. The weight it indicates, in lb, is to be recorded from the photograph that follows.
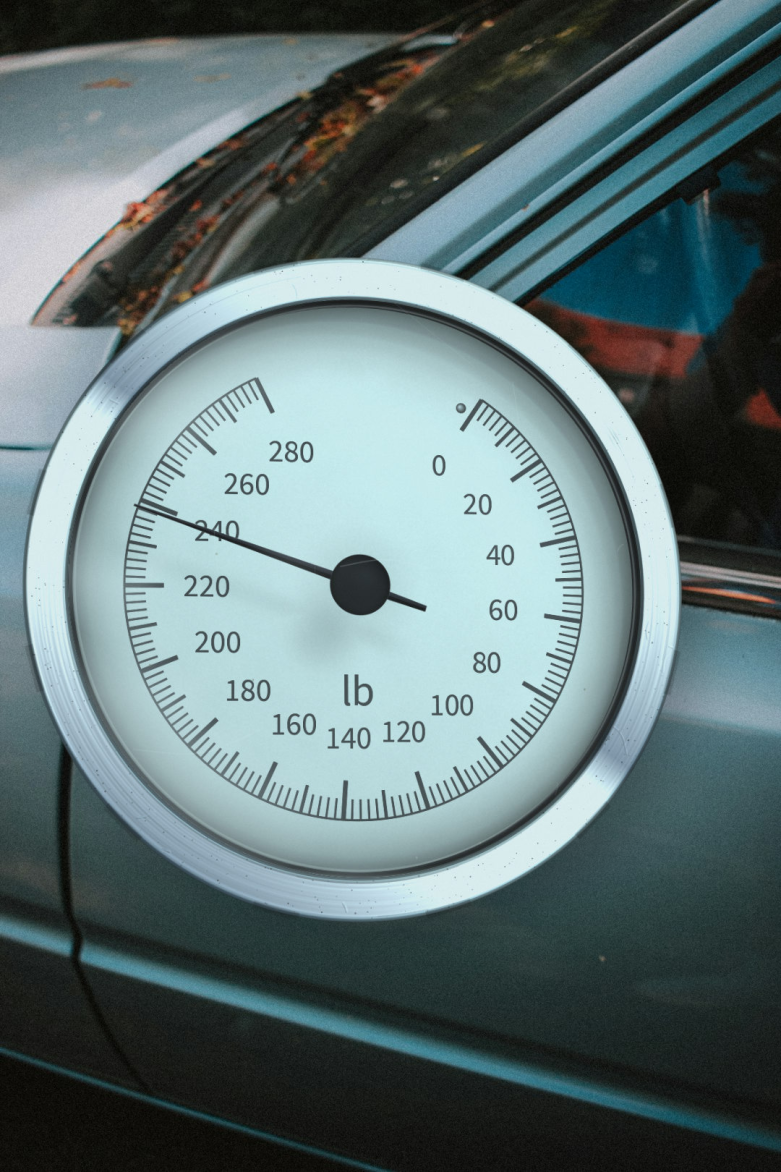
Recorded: 238 lb
